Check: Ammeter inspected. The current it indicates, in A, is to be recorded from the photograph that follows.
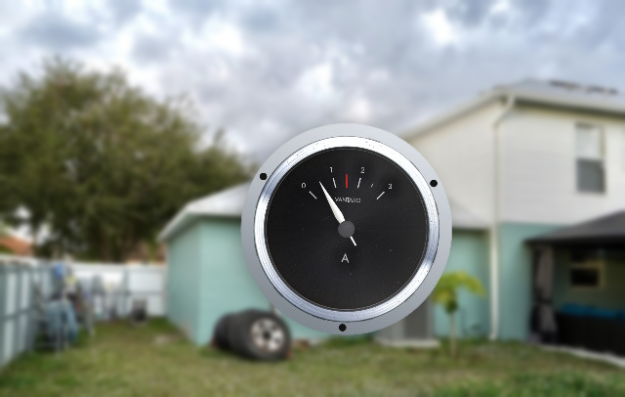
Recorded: 0.5 A
